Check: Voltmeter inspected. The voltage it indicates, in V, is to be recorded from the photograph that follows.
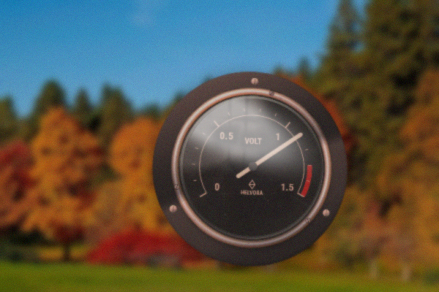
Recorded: 1.1 V
